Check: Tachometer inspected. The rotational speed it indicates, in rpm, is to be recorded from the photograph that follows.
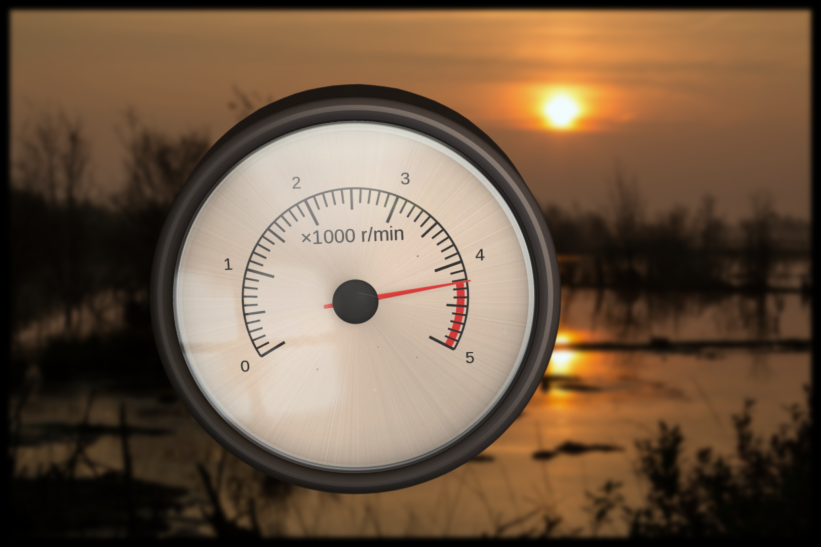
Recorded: 4200 rpm
